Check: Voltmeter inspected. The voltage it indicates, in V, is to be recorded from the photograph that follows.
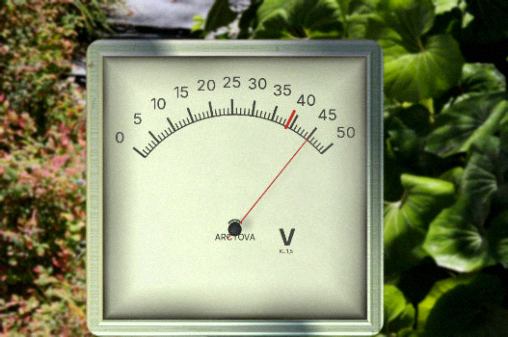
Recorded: 45 V
